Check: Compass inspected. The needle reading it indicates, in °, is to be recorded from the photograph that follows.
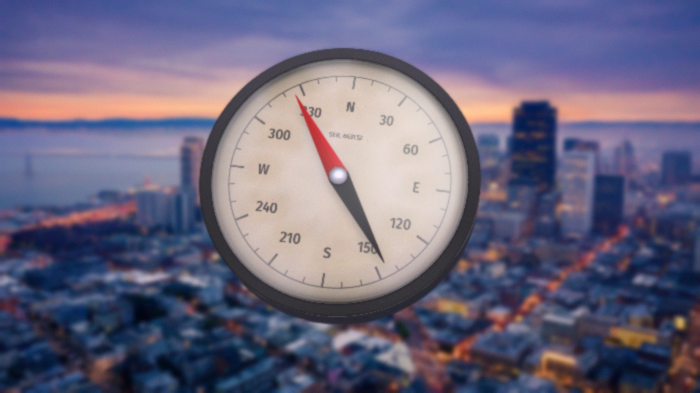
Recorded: 325 °
